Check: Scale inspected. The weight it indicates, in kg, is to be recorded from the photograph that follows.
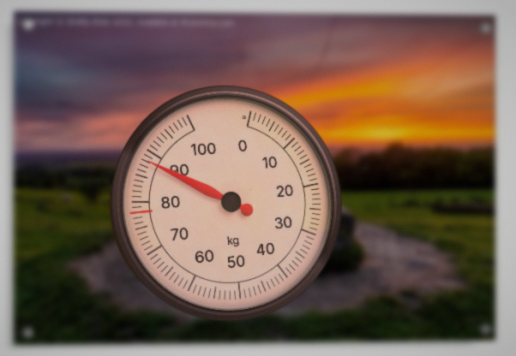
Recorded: 88 kg
